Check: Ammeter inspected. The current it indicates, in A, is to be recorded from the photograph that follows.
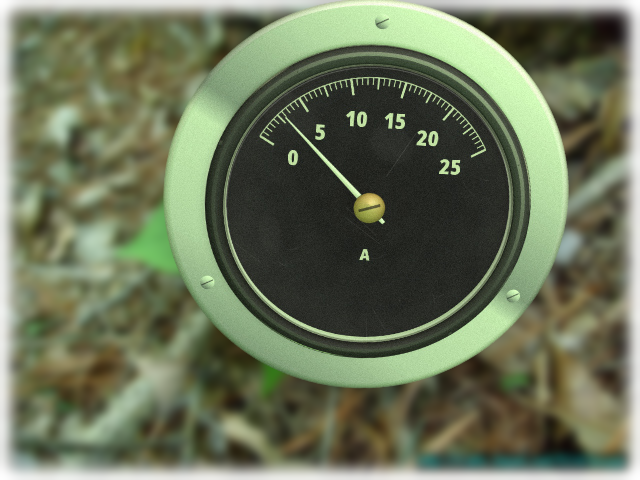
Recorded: 3 A
